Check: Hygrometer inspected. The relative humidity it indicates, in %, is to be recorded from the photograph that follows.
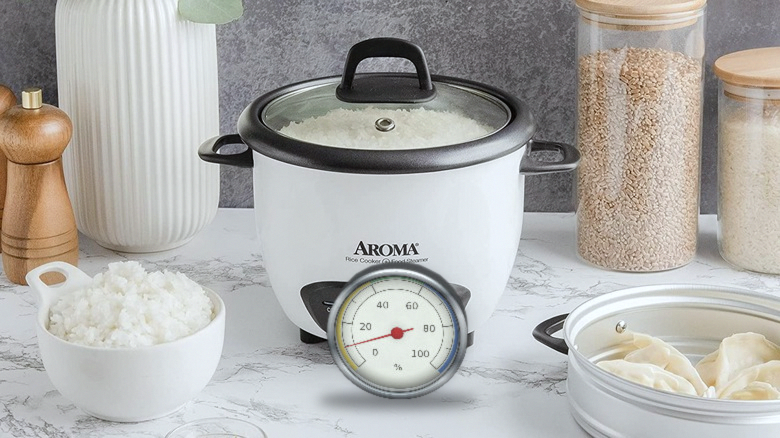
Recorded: 10 %
